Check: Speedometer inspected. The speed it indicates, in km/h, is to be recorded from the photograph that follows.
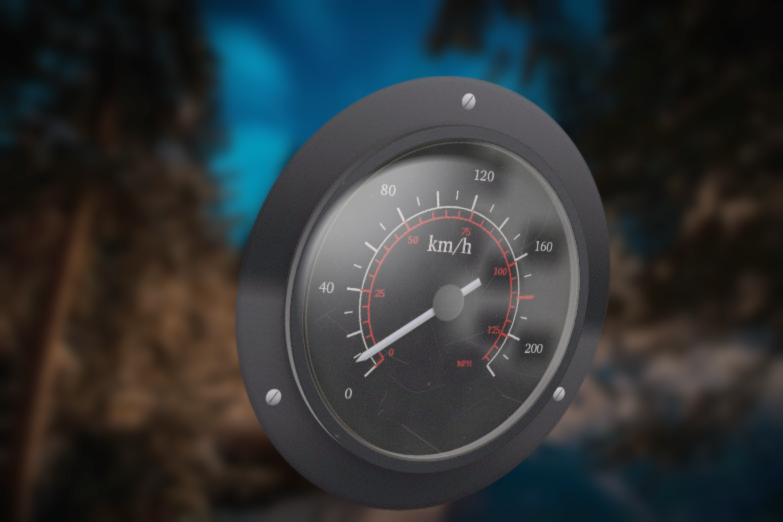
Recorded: 10 km/h
